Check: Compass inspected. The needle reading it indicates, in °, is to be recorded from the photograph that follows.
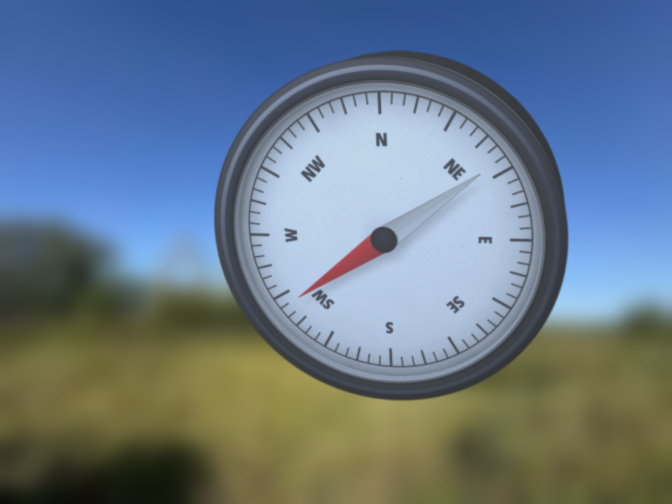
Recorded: 235 °
